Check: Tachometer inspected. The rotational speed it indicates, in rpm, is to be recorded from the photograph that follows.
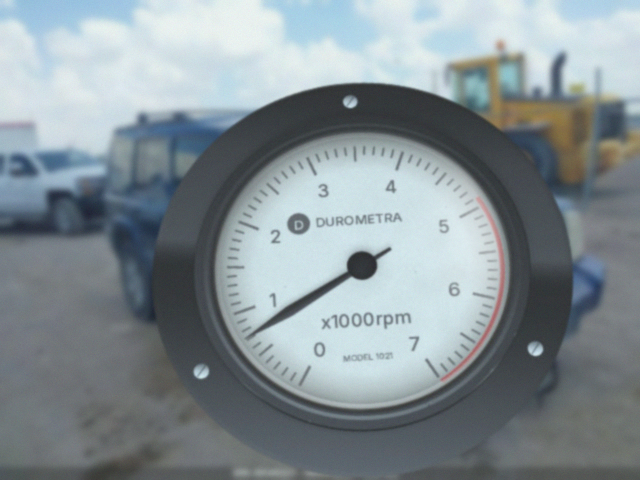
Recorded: 700 rpm
